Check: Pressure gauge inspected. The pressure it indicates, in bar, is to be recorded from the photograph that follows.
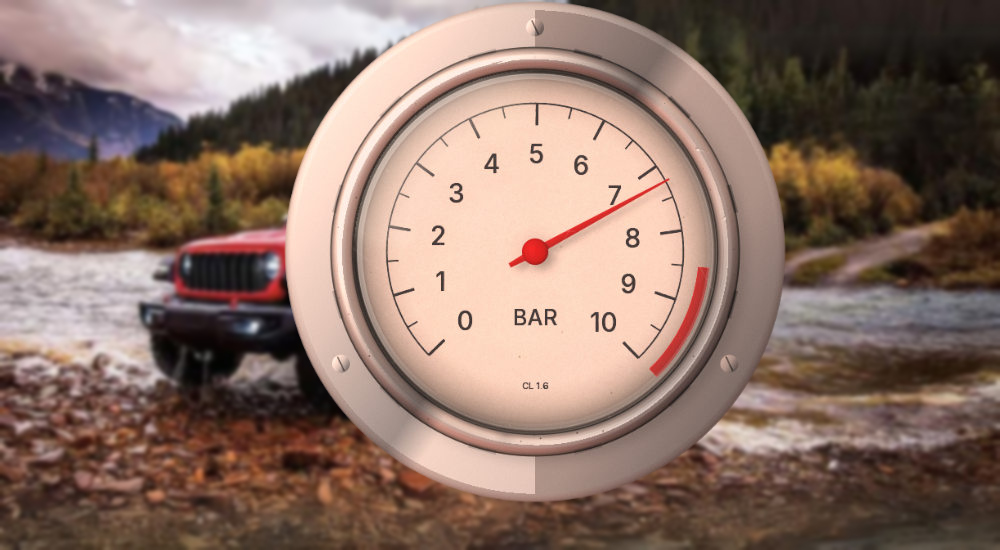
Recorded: 7.25 bar
